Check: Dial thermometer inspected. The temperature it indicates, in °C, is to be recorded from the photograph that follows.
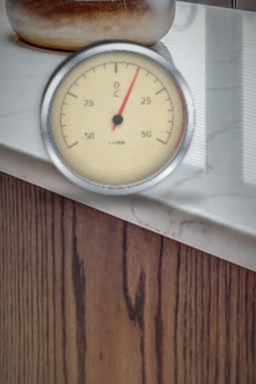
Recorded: 10 °C
